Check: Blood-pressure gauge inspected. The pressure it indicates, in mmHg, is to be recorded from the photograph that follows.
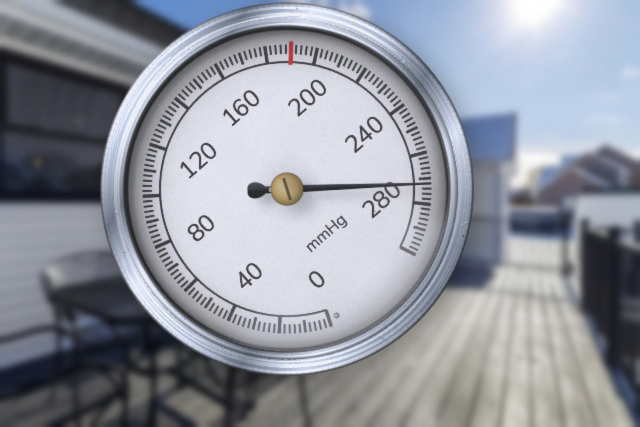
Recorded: 272 mmHg
